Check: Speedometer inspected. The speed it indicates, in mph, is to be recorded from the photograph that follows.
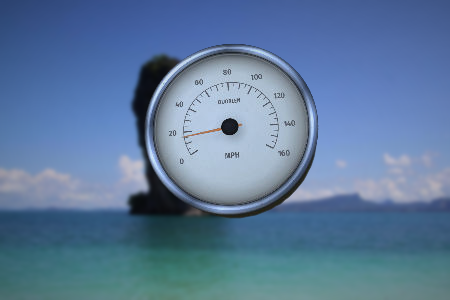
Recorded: 15 mph
